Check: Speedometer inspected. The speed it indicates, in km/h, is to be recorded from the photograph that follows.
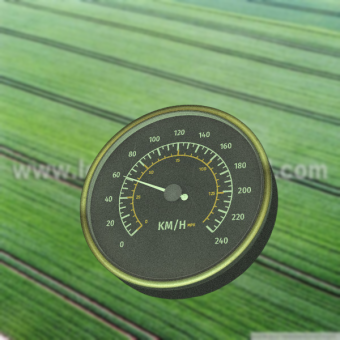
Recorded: 60 km/h
